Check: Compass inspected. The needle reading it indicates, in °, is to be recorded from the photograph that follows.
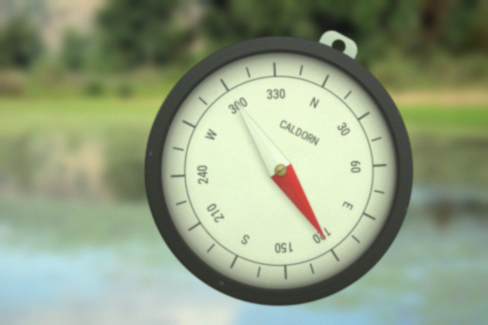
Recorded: 120 °
